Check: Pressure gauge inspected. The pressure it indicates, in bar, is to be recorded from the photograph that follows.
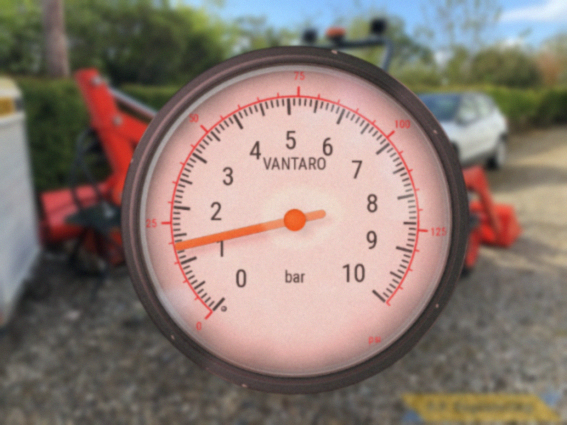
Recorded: 1.3 bar
